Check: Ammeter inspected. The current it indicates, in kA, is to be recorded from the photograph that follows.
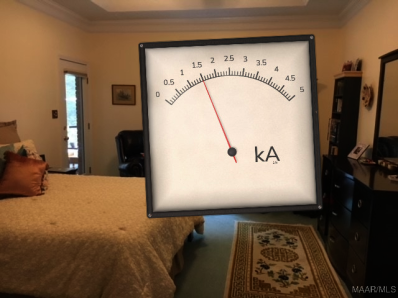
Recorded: 1.5 kA
